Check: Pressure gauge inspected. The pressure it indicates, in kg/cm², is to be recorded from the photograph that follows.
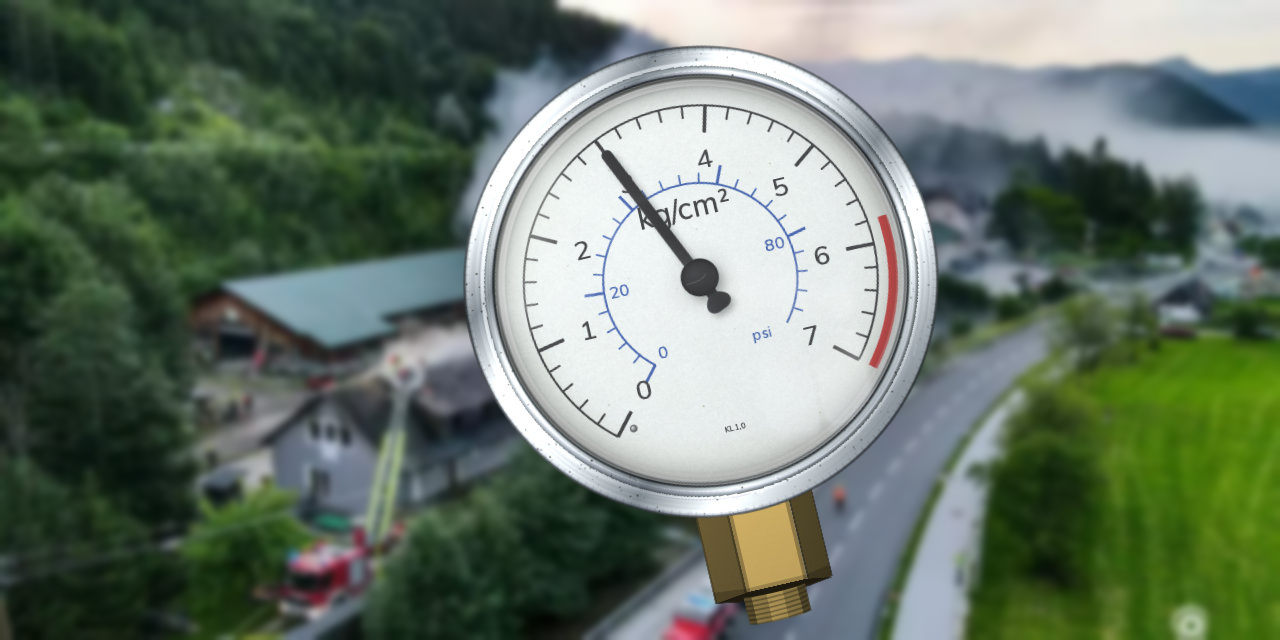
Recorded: 3 kg/cm²
